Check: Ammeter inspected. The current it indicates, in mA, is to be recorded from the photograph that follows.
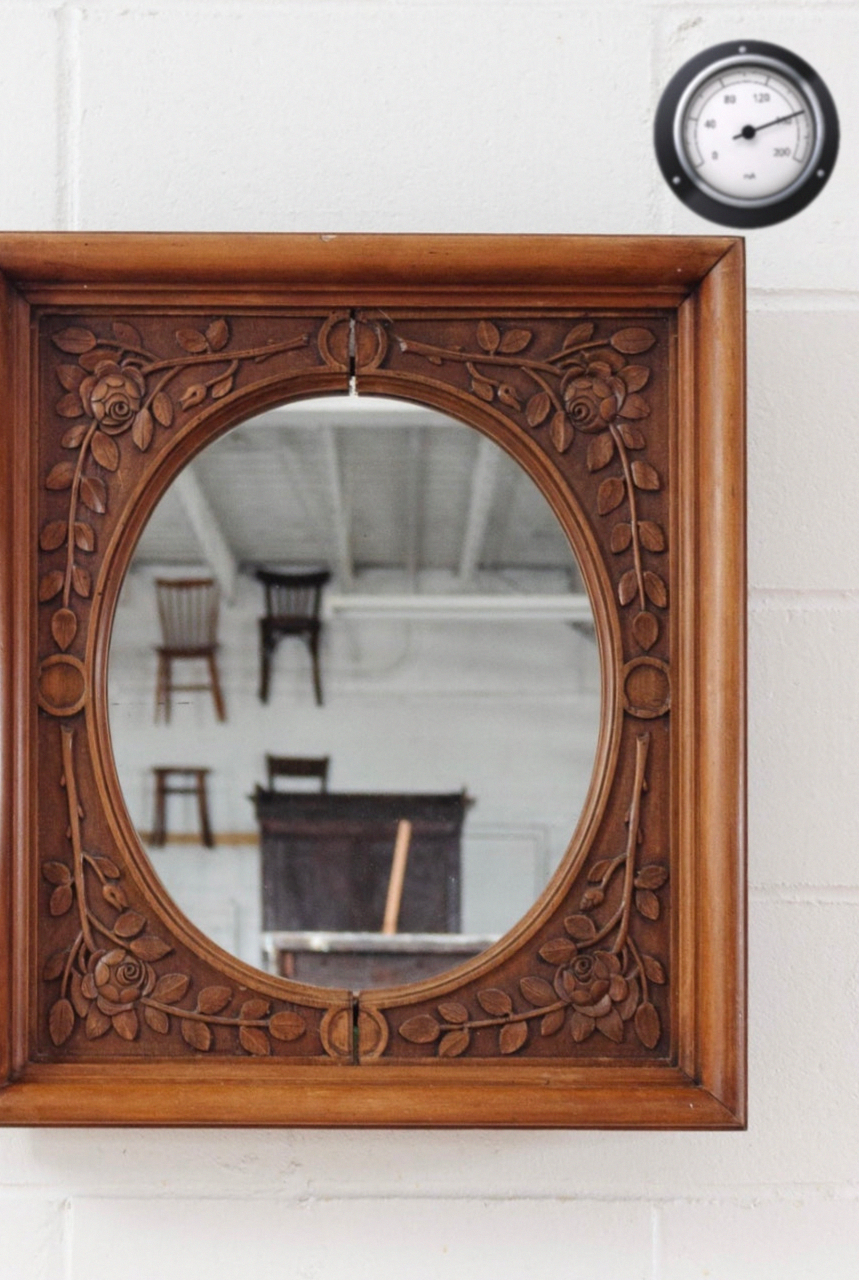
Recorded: 160 mA
